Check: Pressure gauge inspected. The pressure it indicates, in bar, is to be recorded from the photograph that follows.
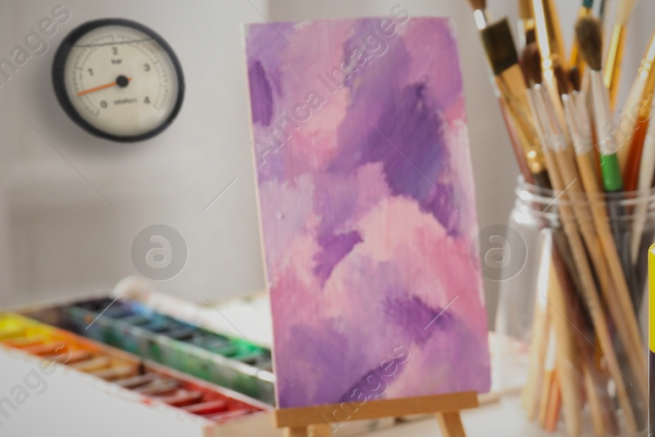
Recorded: 0.5 bar
